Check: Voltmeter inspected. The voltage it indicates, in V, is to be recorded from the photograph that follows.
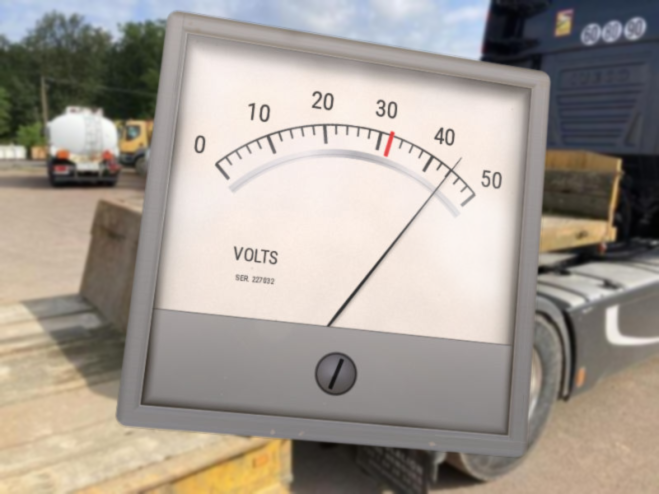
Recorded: 44 V
